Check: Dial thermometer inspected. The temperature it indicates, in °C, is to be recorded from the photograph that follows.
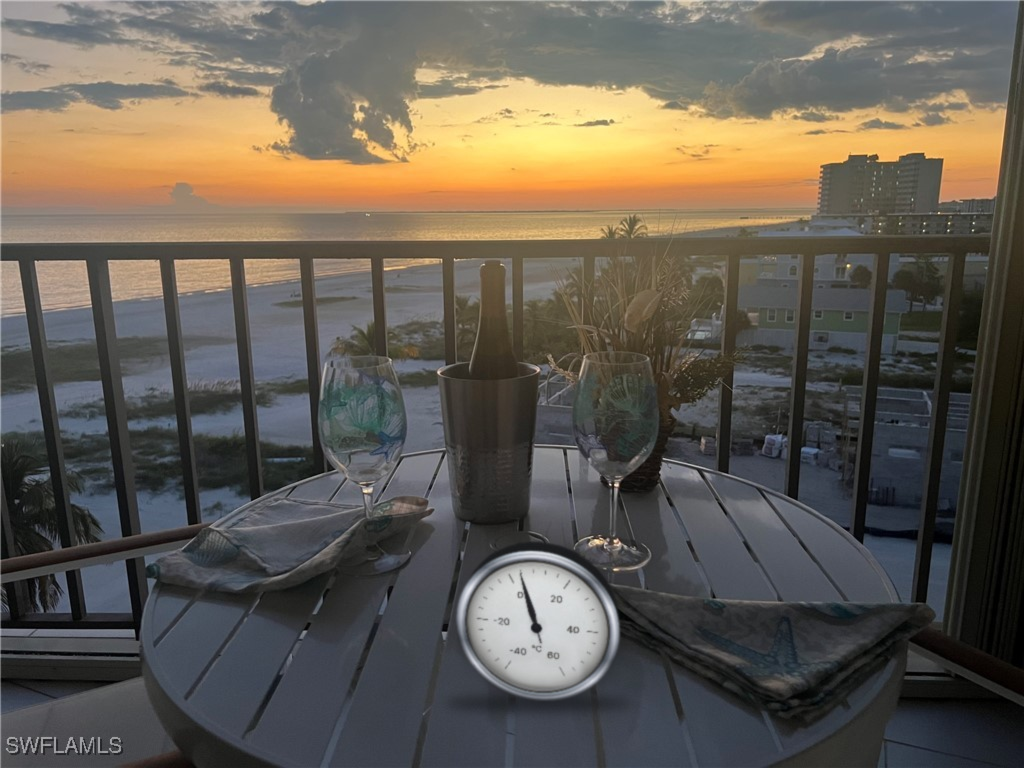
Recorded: 4 °C
